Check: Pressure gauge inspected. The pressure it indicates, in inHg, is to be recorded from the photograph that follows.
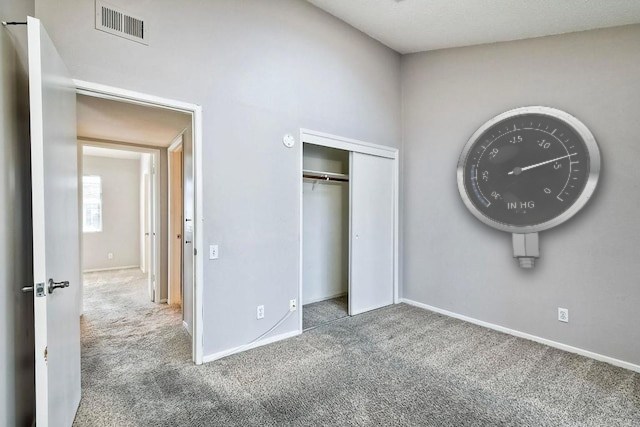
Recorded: -6 inHg
